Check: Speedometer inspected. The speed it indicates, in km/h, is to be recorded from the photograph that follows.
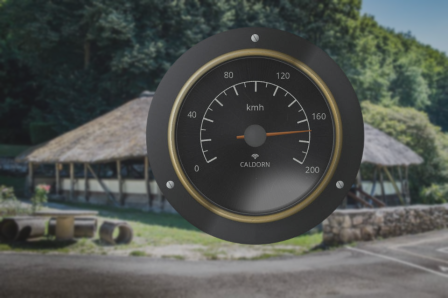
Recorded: 170 km/h
